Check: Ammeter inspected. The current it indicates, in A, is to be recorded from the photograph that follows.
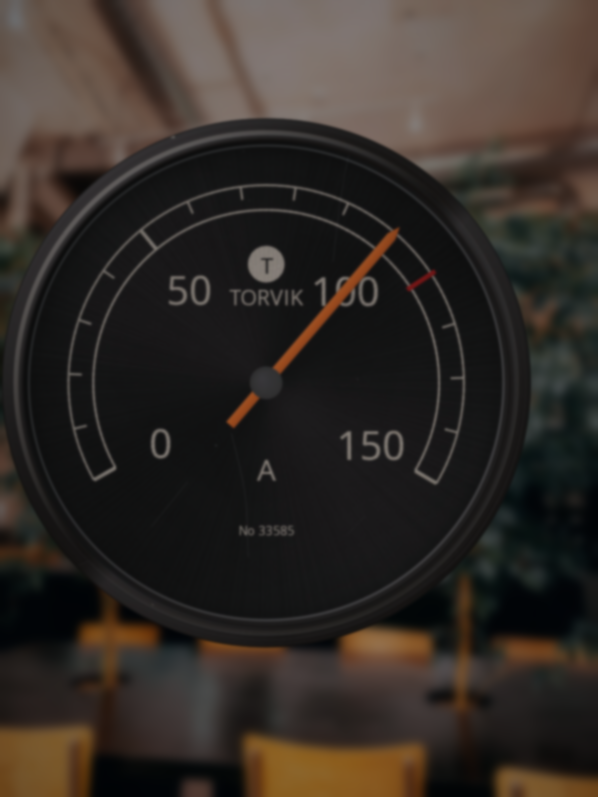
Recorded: 100 A
